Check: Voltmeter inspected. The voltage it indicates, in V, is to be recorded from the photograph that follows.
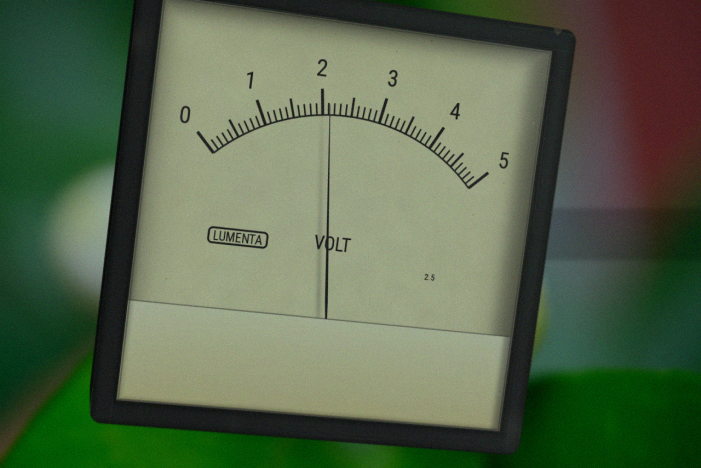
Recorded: 2.1 V
